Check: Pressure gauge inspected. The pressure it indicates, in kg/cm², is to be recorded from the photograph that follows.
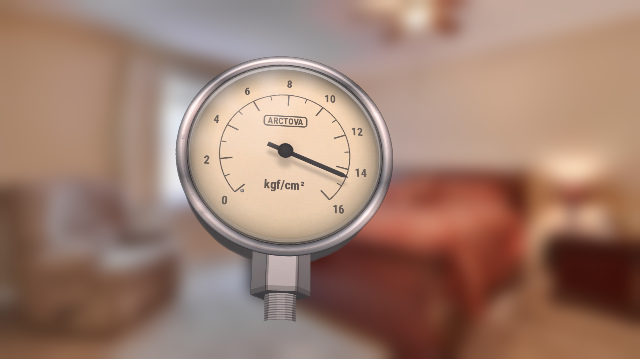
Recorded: 14.5 kg/cm²
